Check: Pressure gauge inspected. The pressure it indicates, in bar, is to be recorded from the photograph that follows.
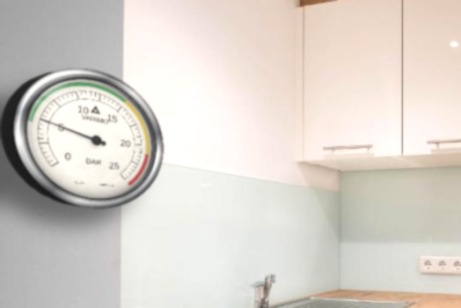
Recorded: 5 bar
